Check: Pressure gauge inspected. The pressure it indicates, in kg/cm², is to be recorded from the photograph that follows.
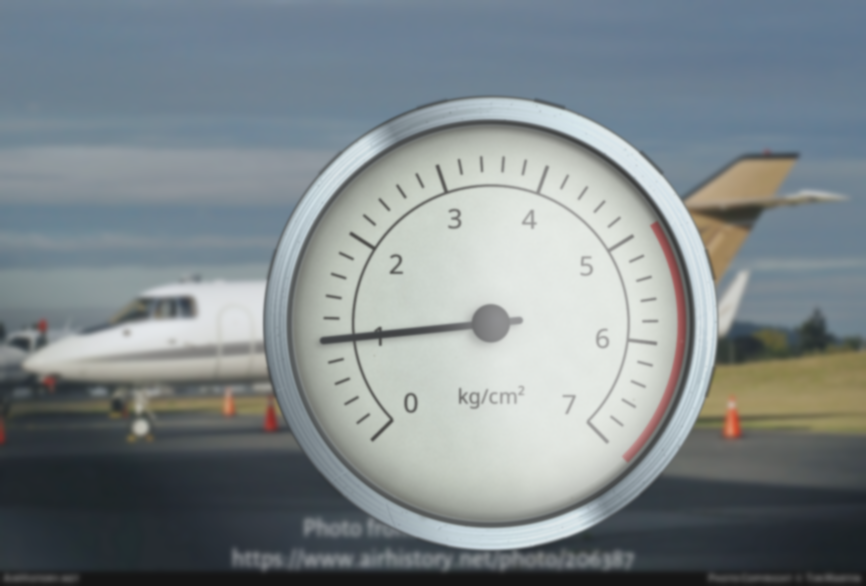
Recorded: 1 kg/cm²
